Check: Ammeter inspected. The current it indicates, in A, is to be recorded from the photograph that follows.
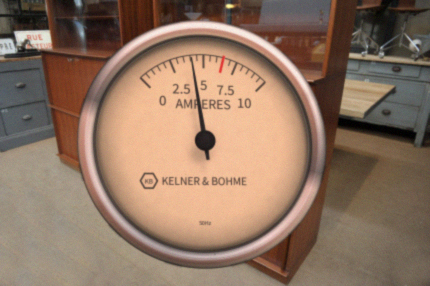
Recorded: 4 A
